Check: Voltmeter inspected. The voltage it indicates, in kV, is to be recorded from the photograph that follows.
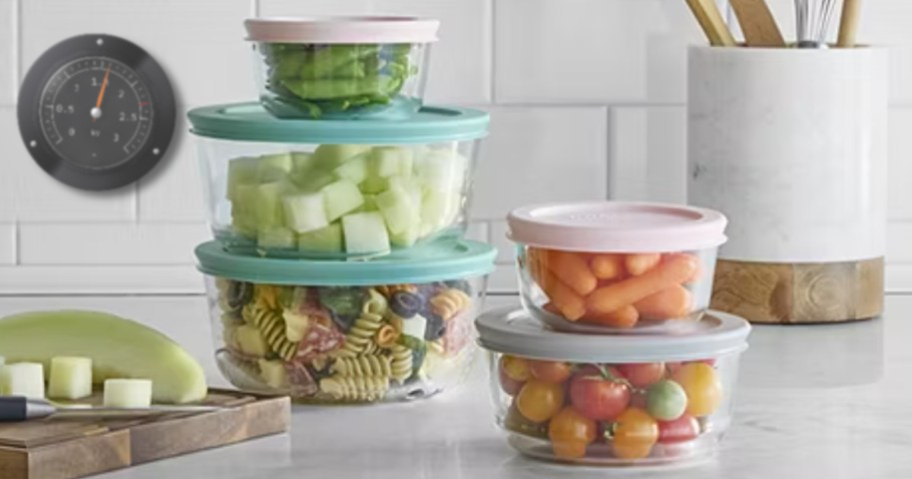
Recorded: 1.6 kV
